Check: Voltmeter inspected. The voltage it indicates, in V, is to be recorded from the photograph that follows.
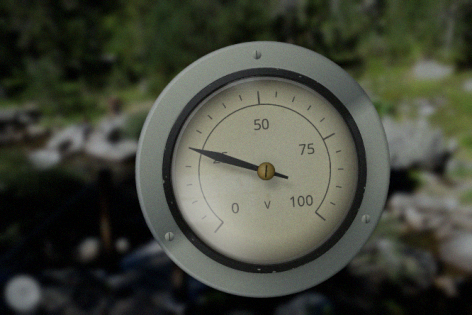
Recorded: 25 V
